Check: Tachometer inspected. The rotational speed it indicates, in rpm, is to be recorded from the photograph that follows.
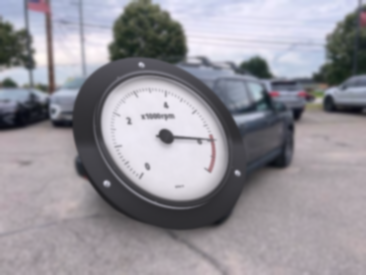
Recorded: 6000 rpm
